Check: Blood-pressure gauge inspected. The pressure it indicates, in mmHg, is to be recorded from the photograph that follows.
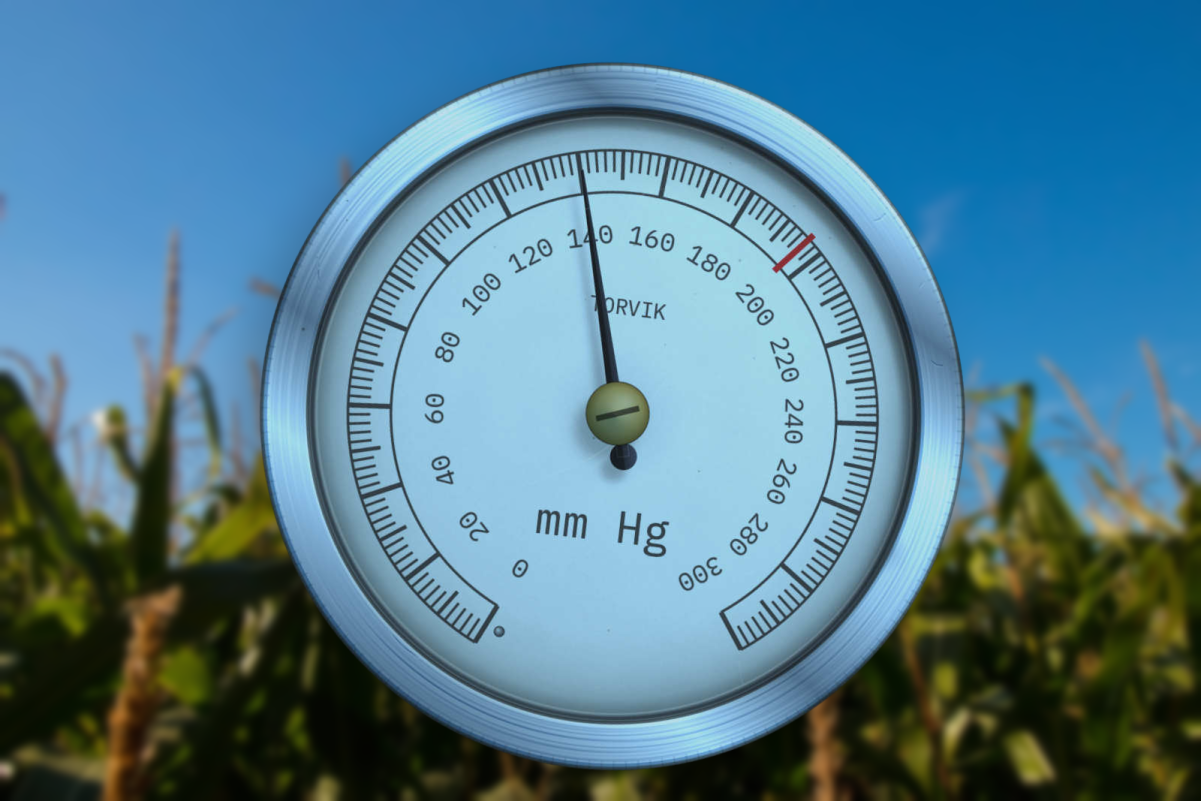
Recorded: 140 mmHg
